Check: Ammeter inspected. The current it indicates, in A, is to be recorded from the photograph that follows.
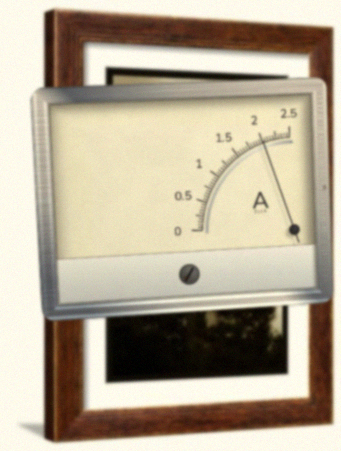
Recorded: 2 A
